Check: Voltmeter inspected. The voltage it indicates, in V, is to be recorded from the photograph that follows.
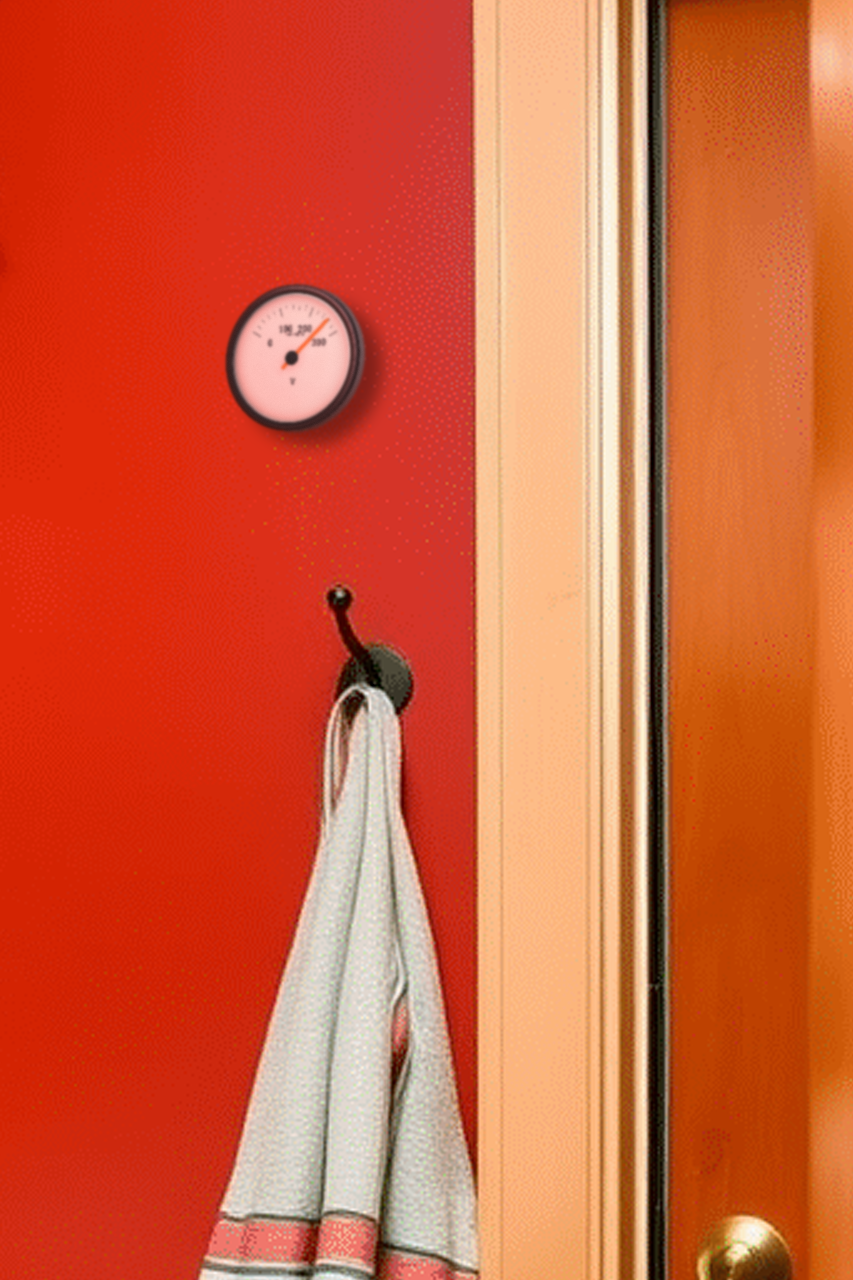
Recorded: 260 V
